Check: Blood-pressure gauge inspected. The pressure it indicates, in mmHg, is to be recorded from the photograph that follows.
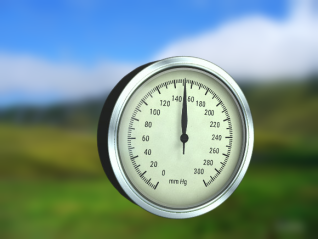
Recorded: 150 mmHg
